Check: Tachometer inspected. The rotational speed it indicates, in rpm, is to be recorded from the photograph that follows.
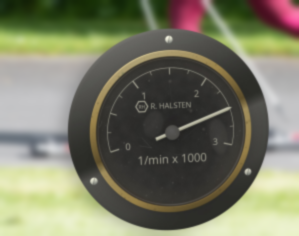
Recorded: 2500 rpm
